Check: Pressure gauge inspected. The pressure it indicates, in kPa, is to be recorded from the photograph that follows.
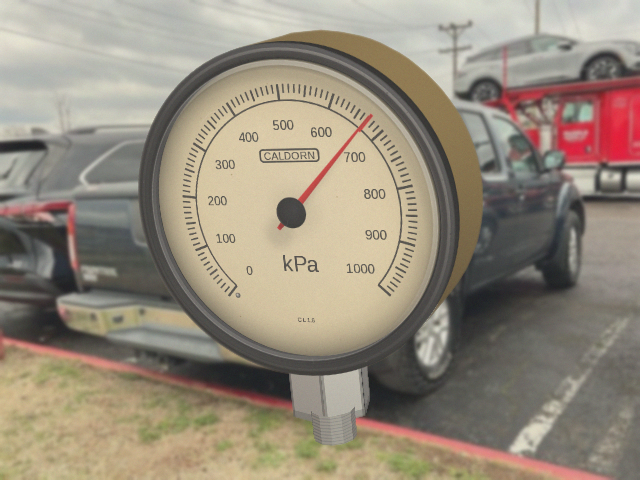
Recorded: 670 kPa
